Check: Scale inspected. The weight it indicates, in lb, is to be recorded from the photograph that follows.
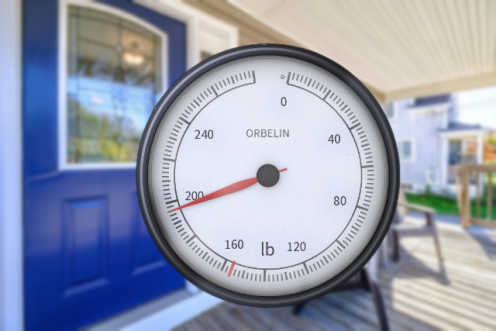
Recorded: 196 lb
